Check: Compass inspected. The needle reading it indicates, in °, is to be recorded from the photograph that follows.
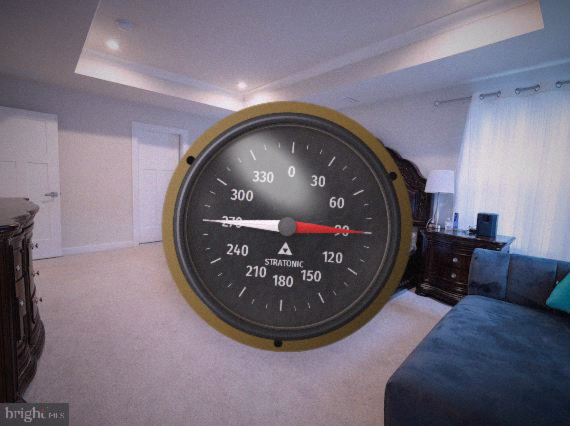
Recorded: 90 °
